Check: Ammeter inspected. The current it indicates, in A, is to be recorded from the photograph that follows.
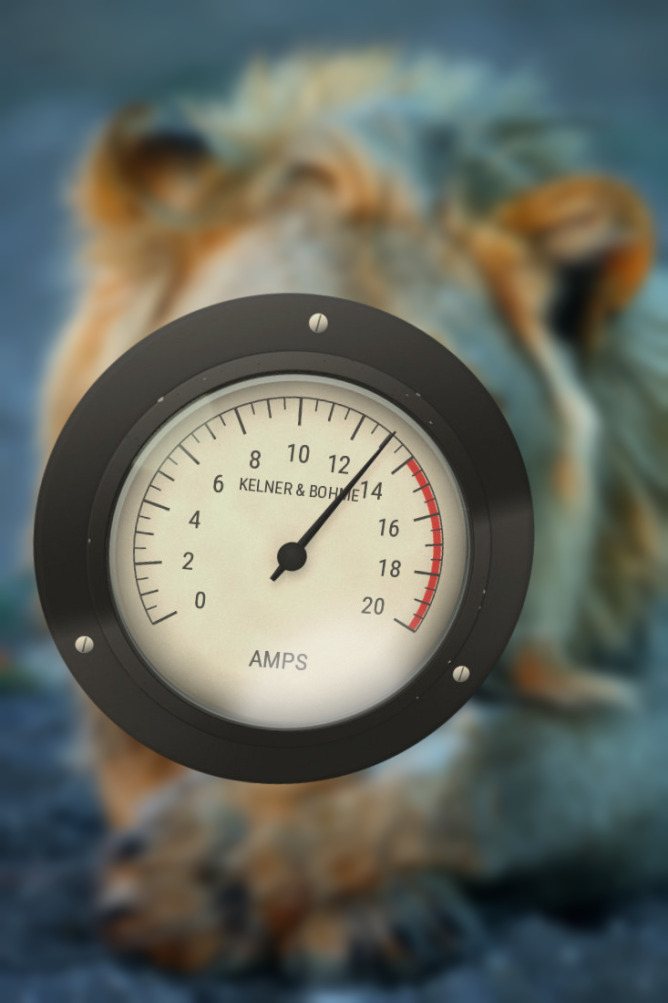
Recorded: 13 A
